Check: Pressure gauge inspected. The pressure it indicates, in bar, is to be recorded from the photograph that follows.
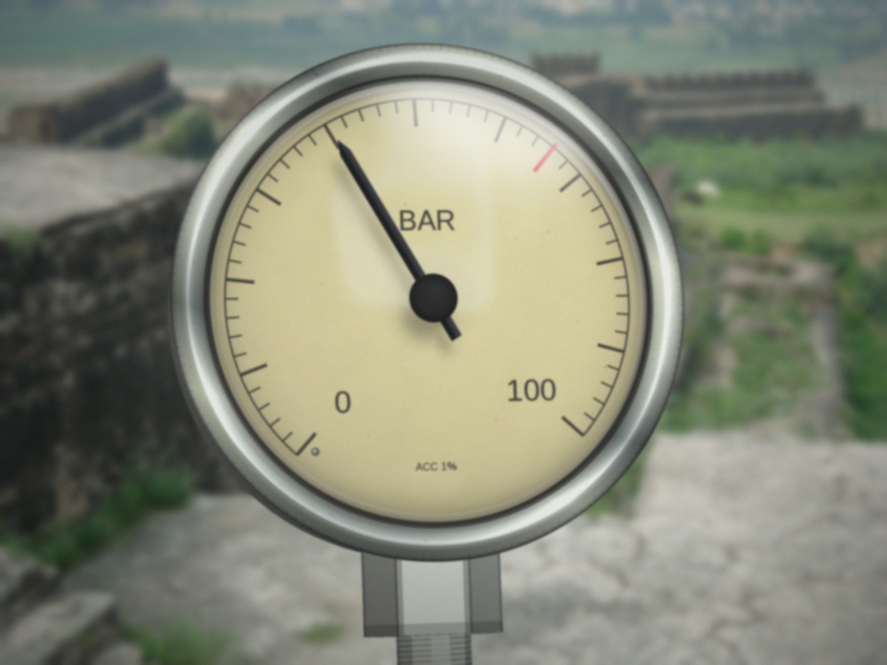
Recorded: 40 bar
